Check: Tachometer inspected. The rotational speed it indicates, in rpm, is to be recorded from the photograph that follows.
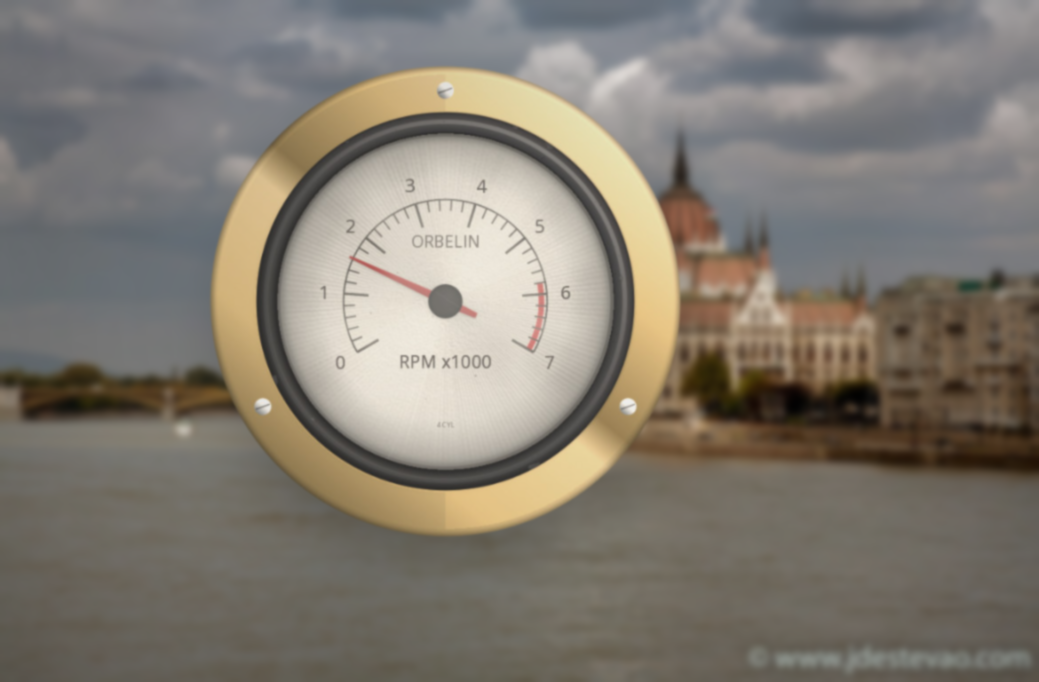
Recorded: 1600 rpm
